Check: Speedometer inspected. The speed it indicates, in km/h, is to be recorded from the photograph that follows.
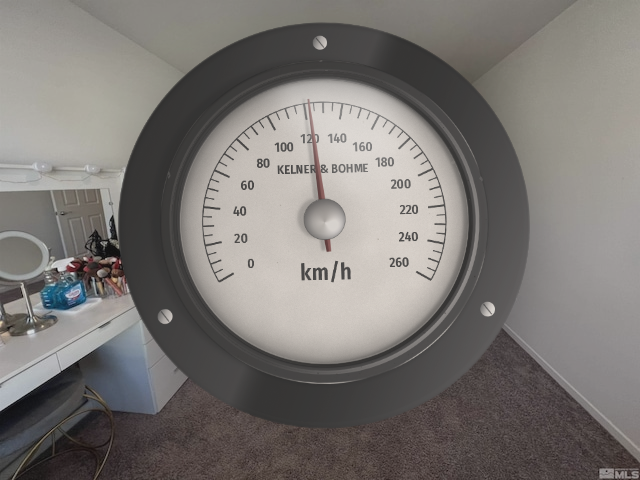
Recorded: 122.5 km/h
